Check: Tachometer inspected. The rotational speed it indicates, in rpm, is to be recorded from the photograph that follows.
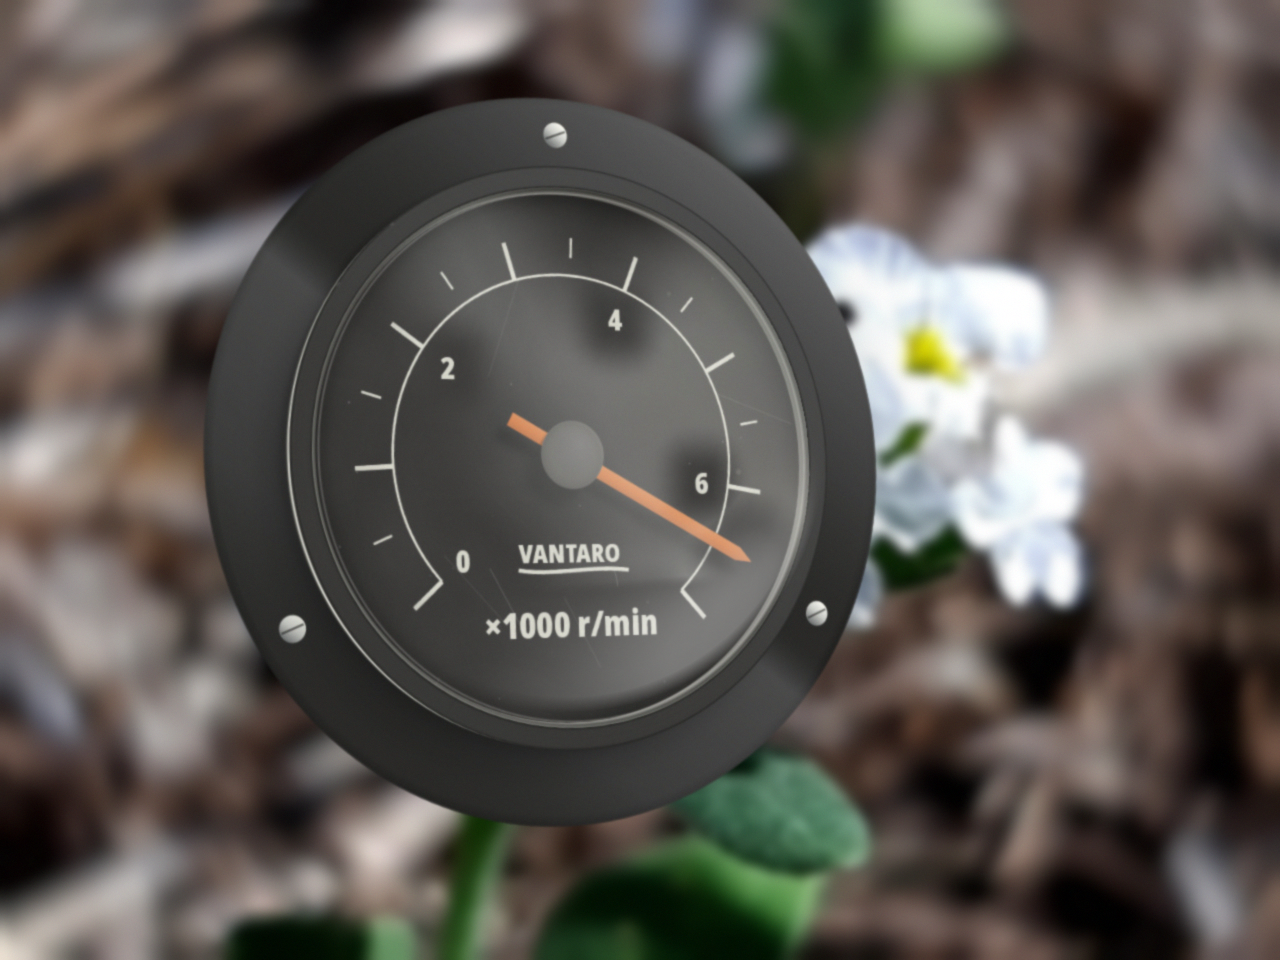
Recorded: 6500 rpm
